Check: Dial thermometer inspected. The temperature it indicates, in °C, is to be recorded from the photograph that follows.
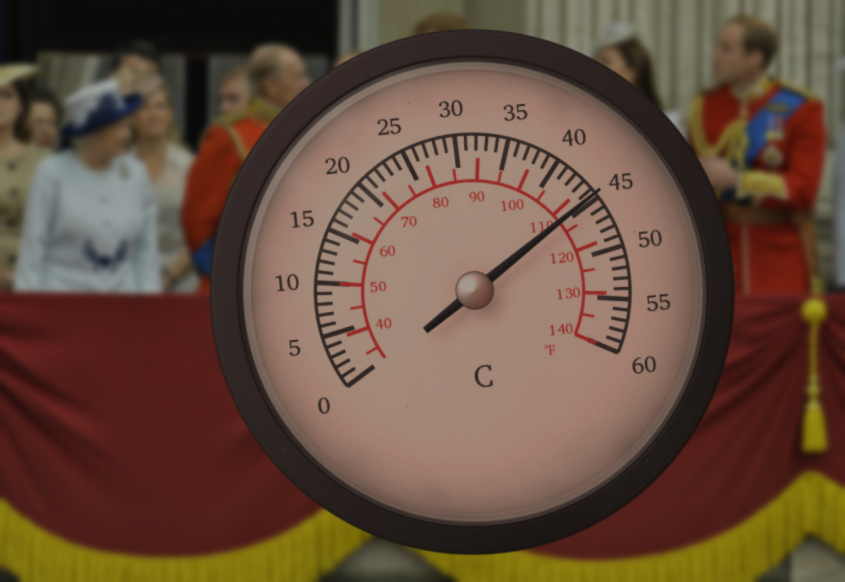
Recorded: 44.5 °C
